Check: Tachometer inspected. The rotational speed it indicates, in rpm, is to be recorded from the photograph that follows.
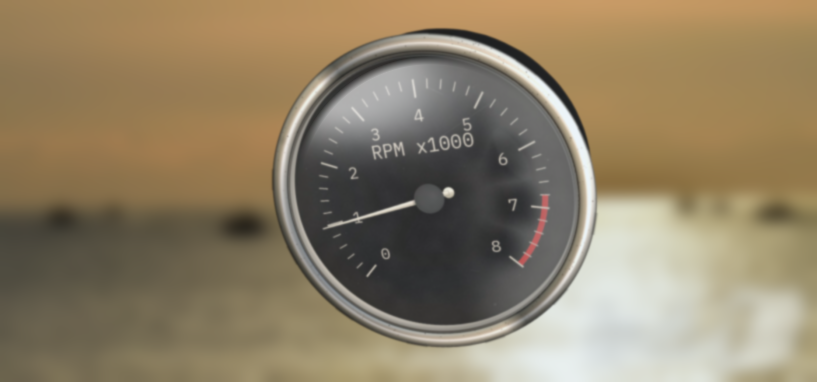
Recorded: 1000 rpm
